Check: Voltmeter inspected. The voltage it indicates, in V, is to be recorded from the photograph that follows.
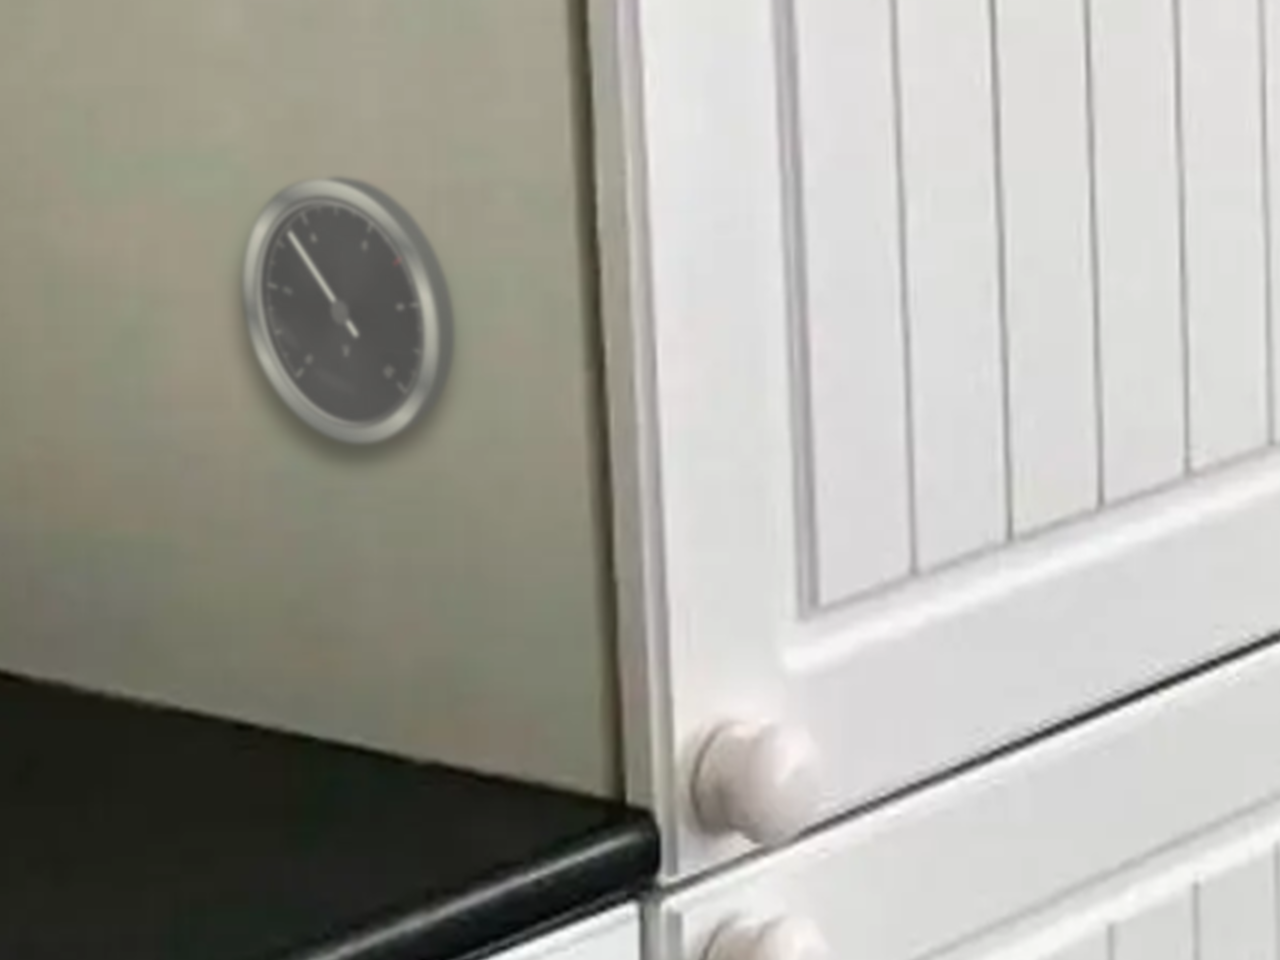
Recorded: 3.5 V
